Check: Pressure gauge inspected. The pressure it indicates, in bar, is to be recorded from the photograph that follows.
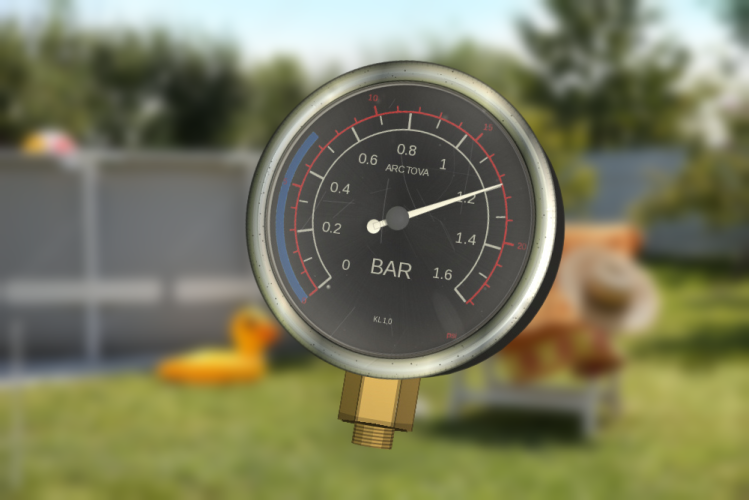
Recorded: 1.2 bar
